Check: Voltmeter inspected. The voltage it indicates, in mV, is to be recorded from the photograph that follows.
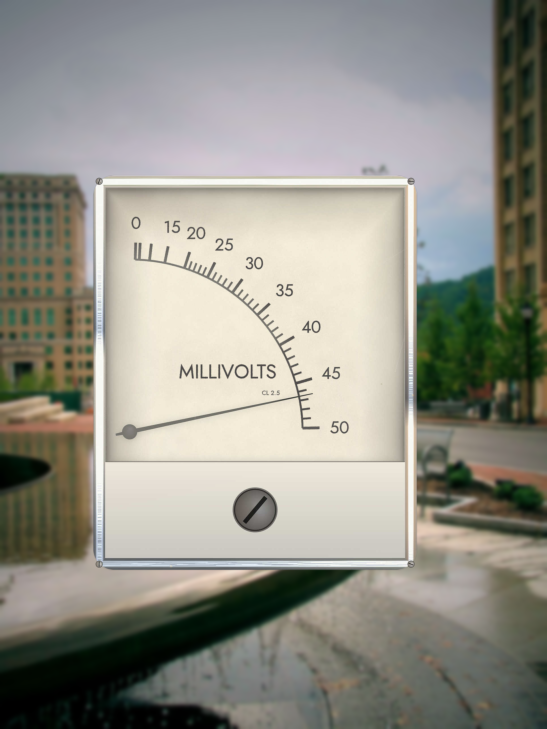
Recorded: 46.5 mV
